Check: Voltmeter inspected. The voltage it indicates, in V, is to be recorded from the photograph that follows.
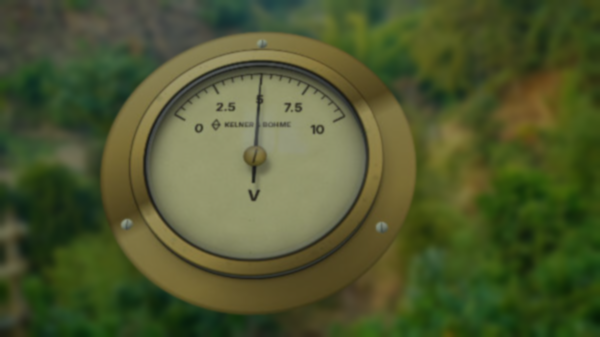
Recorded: 5 V
